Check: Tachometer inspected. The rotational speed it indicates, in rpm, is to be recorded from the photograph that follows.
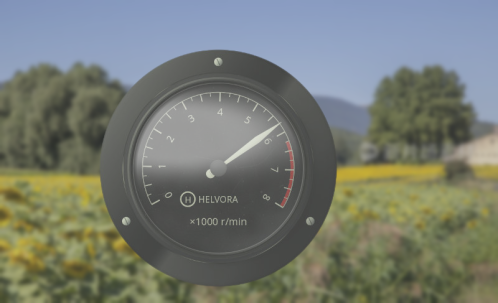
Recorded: 5750 rpm
